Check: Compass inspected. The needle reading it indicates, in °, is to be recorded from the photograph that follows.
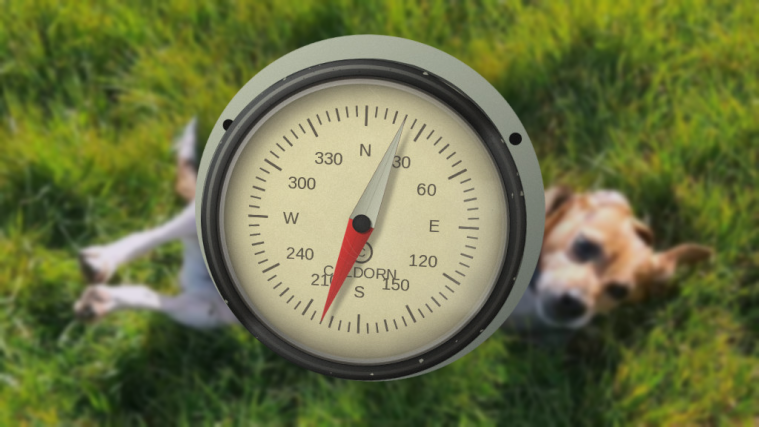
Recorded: 200 °
